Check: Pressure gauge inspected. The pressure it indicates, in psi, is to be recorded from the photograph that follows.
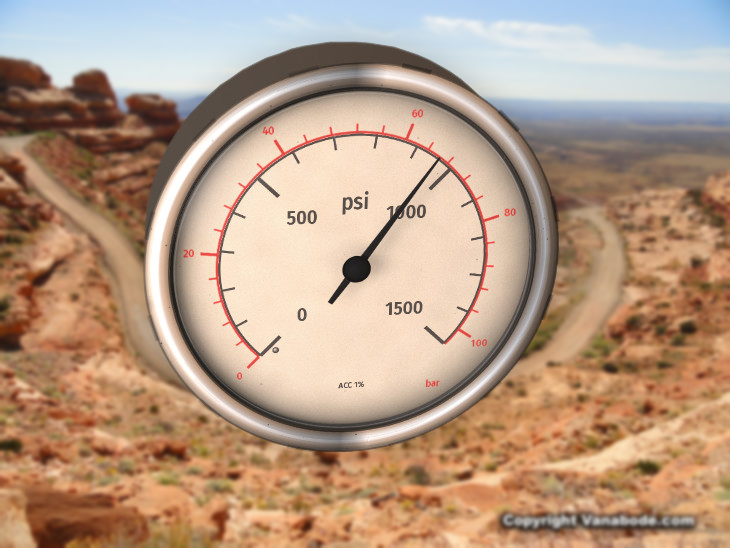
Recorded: 950 psi
